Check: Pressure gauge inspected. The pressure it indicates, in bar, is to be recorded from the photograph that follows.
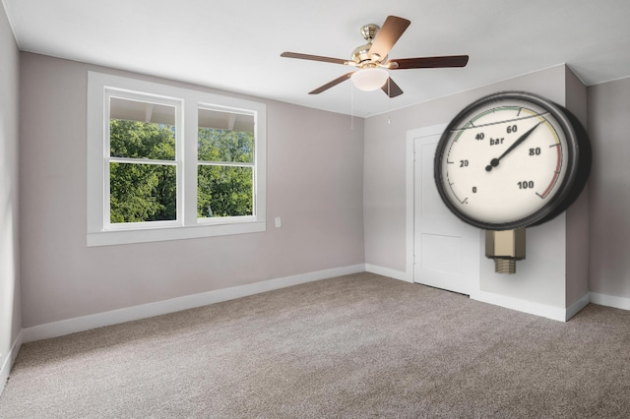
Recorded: 70 bar
